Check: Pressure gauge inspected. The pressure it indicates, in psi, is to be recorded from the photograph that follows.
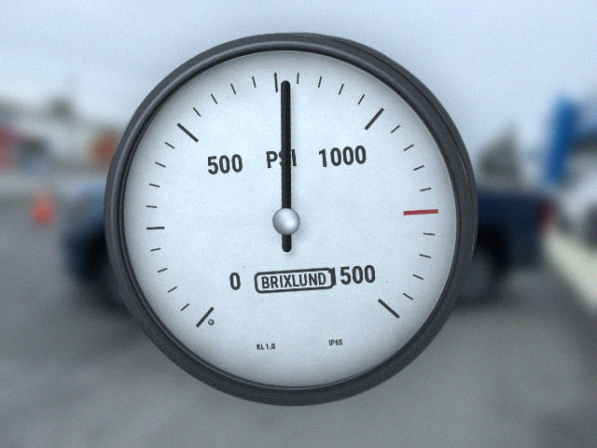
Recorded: 775 psi
